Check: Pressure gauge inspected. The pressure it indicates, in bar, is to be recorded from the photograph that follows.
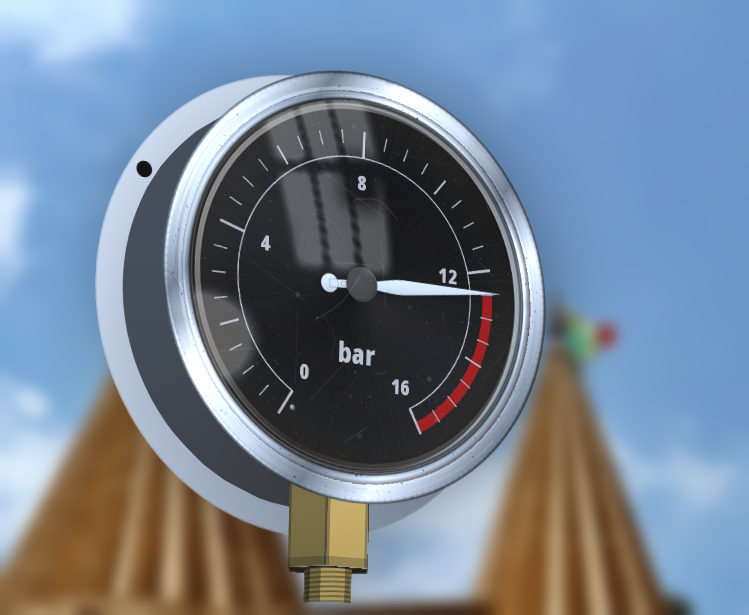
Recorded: 12.5 bar
